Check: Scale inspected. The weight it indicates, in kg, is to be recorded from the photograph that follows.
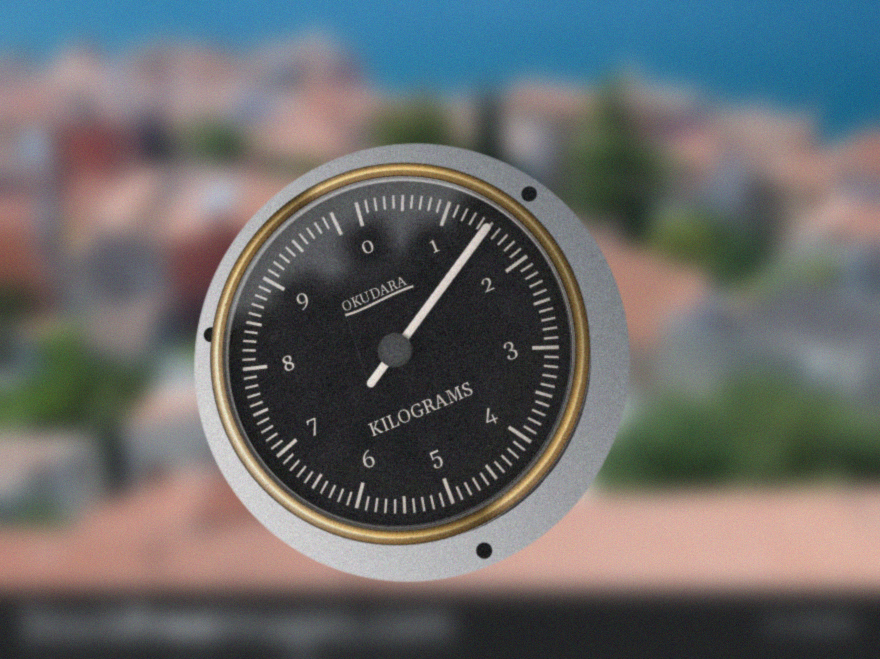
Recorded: 1.5 kg
